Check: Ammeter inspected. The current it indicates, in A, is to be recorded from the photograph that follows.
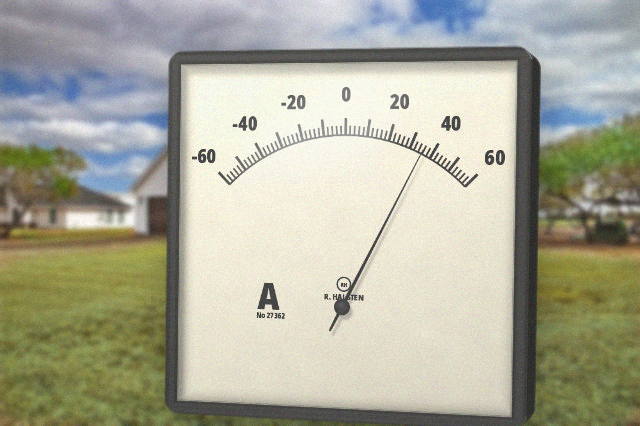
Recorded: 36 A
